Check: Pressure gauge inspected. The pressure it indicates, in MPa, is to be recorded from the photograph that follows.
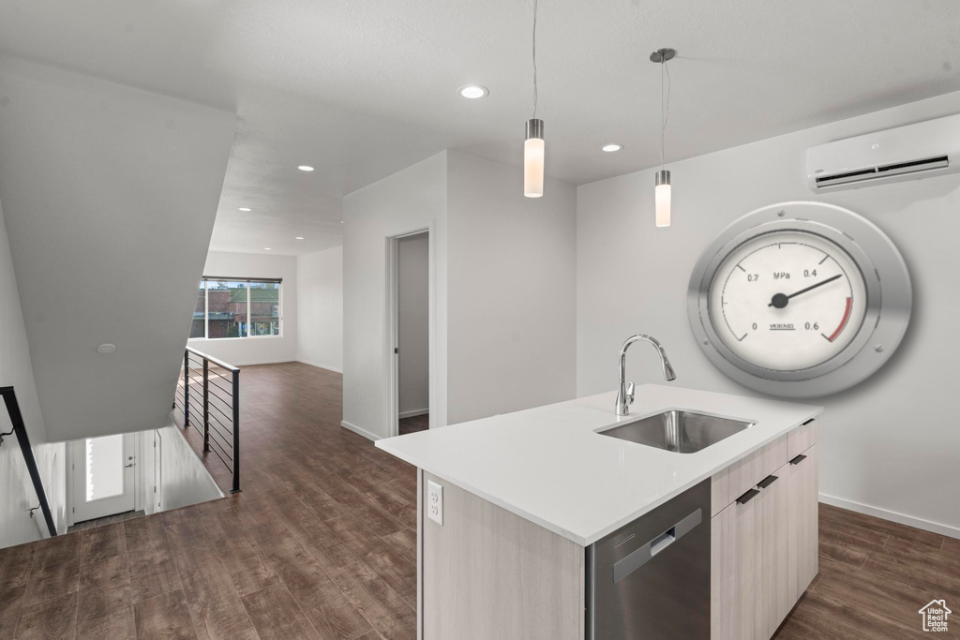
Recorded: 0.45 MPa
